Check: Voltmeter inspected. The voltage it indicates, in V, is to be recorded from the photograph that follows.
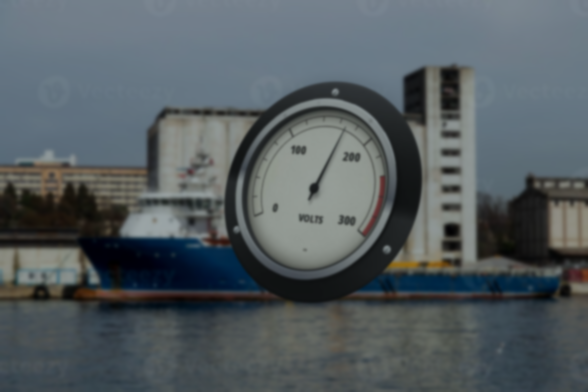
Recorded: 170 V
